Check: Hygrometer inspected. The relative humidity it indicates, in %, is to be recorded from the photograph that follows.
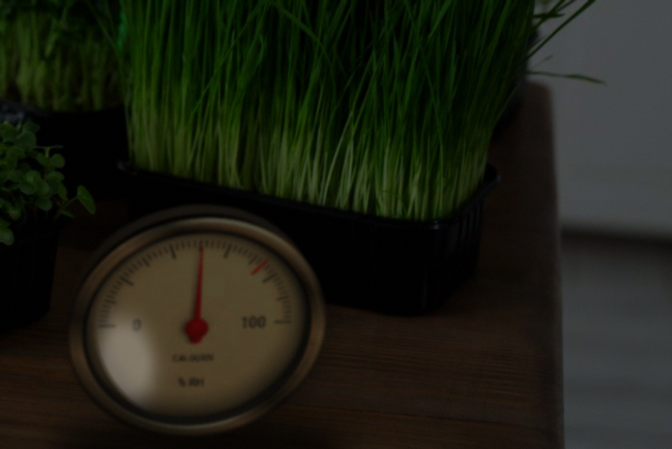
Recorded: 50 %
